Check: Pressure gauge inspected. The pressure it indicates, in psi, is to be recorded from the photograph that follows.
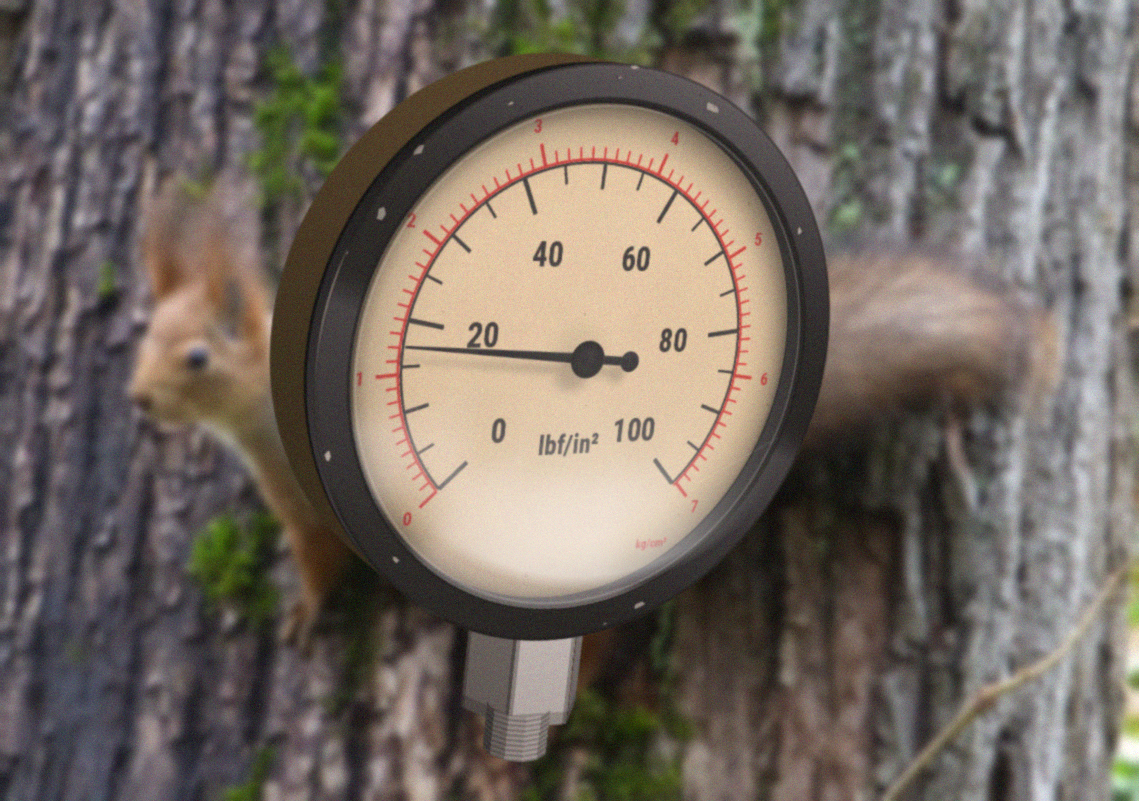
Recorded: 17.5 psi
